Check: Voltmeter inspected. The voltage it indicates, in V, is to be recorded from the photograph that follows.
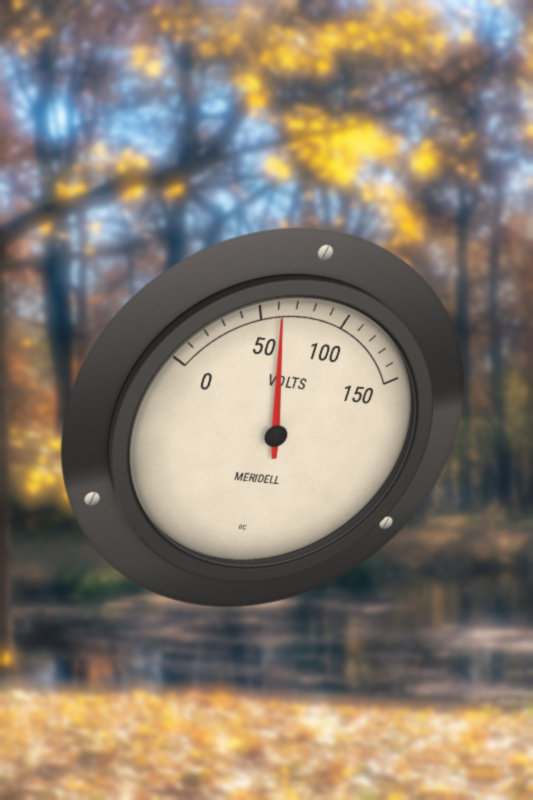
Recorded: 60 V
